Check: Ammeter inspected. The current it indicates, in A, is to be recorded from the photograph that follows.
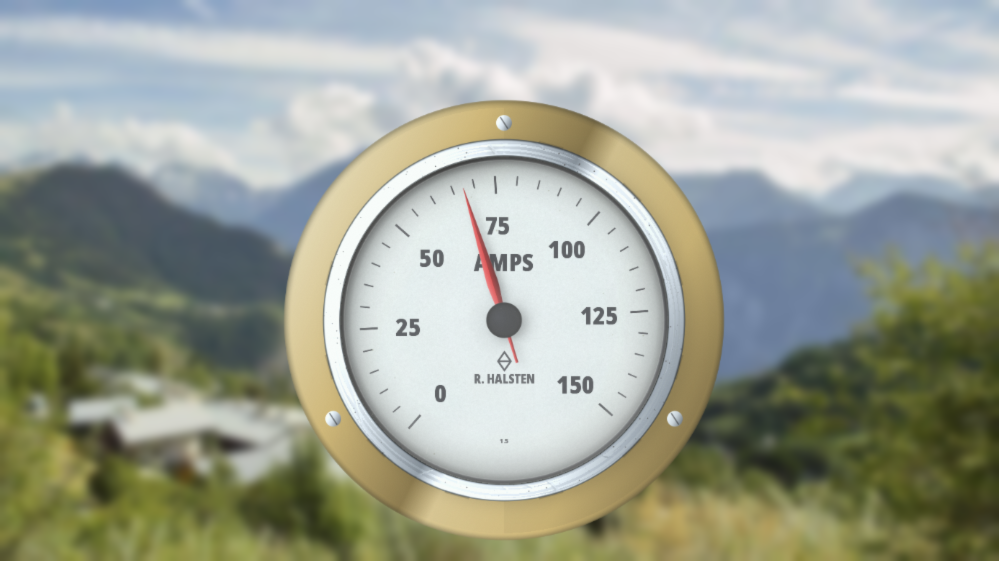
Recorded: 67.5 A
